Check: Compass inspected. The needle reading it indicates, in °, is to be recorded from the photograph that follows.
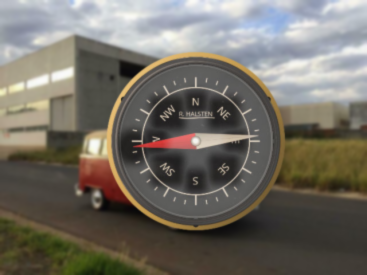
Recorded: 265 °
